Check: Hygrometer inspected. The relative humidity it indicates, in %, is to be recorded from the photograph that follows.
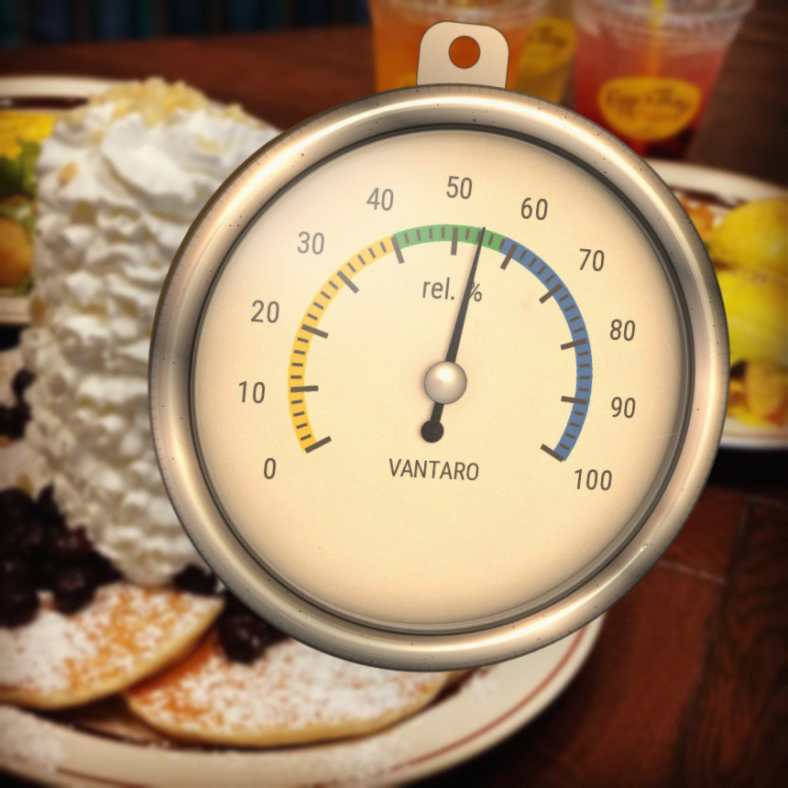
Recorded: 54 %
